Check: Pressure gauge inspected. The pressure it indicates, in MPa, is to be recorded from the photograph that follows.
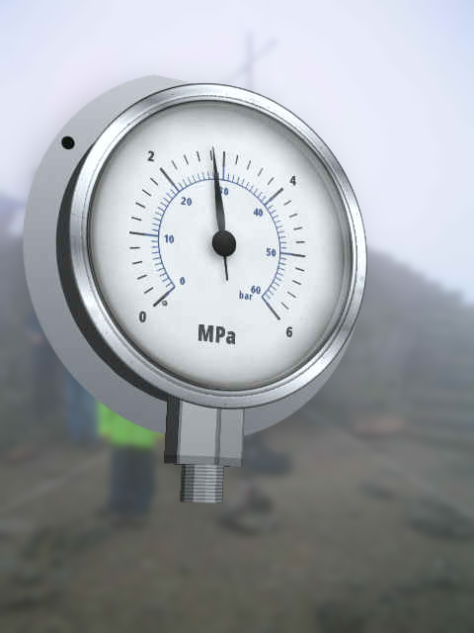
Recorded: 2.8 MPa
